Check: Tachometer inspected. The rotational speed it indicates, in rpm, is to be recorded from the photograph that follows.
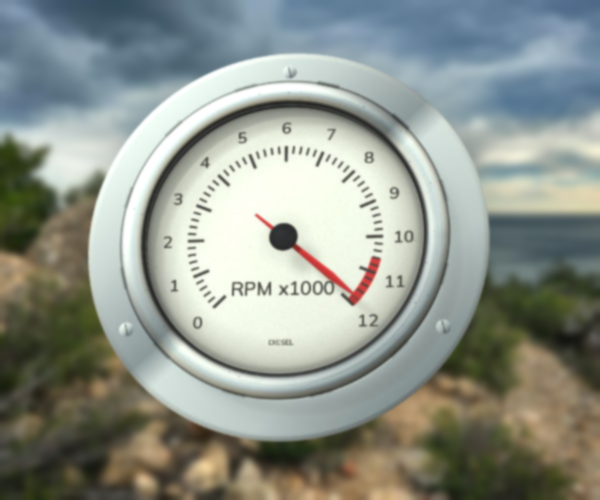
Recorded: 11800 rpm
